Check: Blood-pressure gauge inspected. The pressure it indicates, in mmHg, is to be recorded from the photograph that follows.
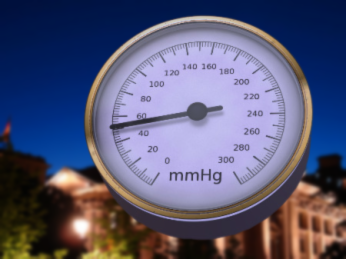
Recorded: 50 mmHg
